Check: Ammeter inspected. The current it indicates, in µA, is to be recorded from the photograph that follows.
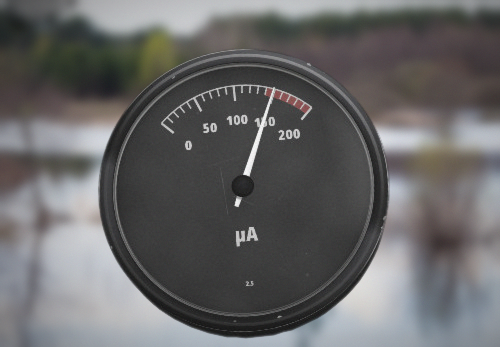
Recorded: 150 µA
